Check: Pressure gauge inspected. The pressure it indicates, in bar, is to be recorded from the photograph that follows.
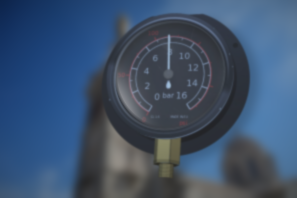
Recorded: 8 bar
